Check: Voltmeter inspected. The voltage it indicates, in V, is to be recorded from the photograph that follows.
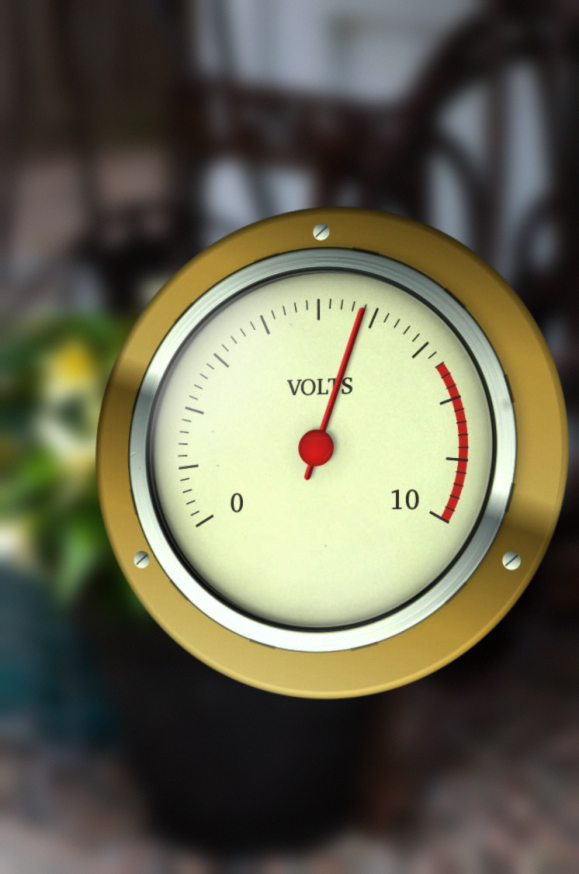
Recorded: 5.8 V
